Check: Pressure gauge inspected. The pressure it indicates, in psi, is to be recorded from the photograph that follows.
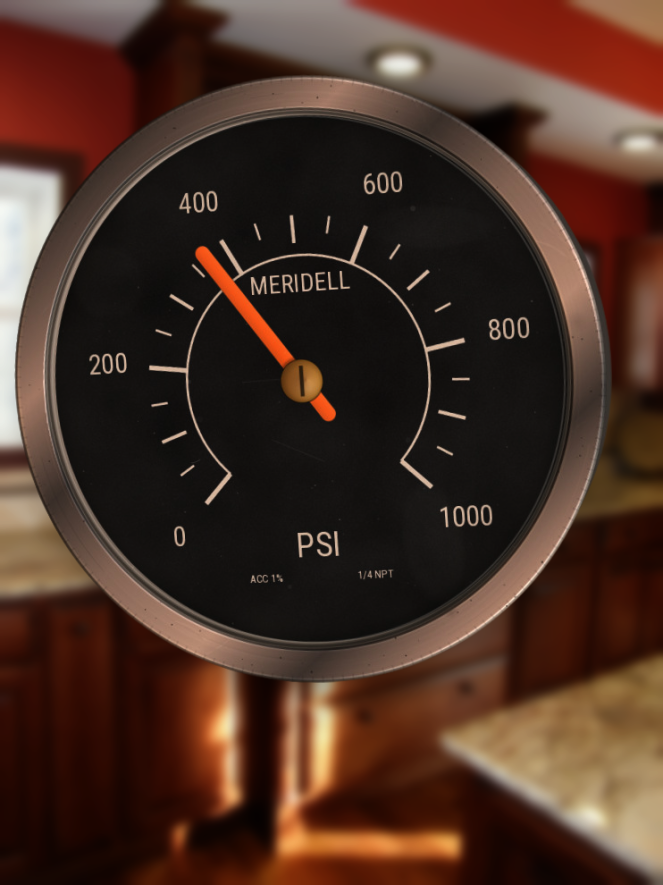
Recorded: 375 psi
